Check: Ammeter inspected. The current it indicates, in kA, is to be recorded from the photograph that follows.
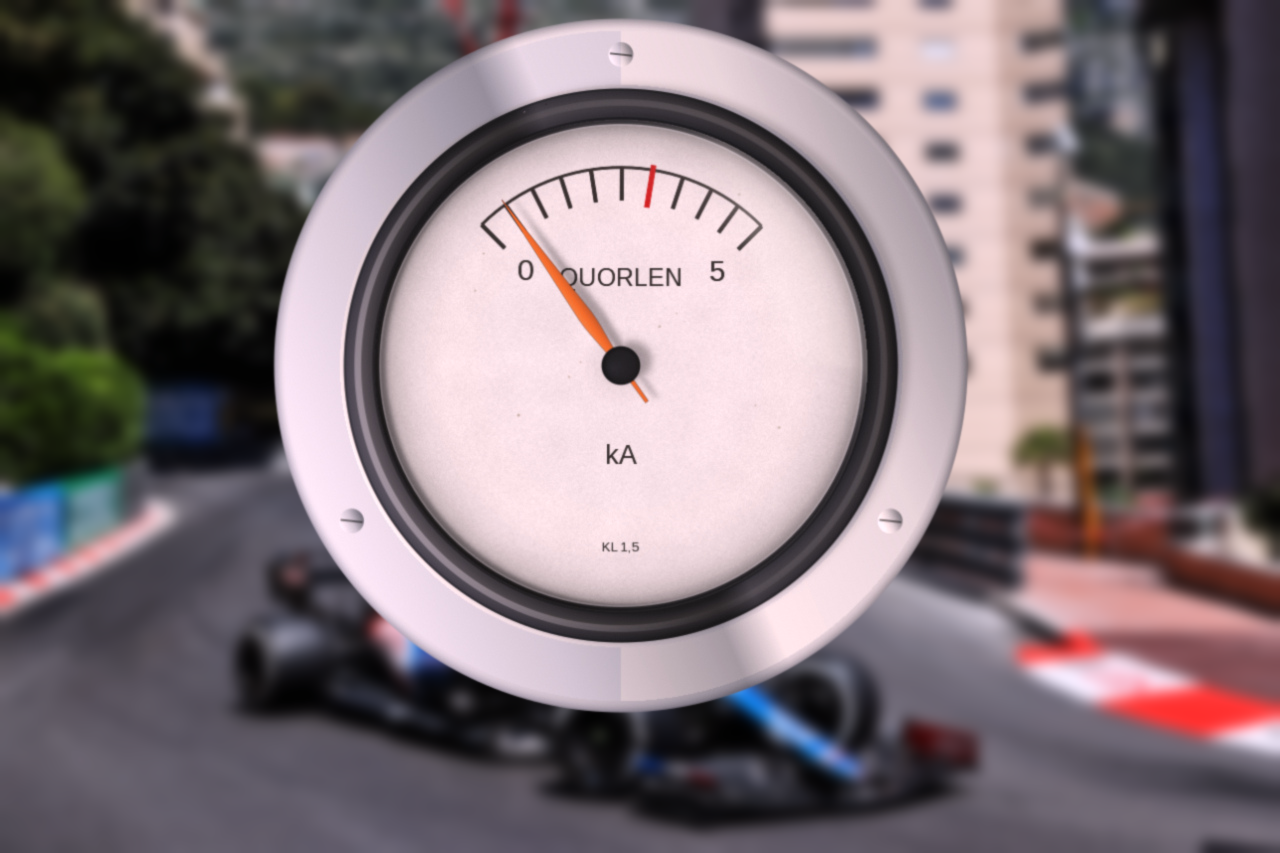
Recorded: 0.5 kA
